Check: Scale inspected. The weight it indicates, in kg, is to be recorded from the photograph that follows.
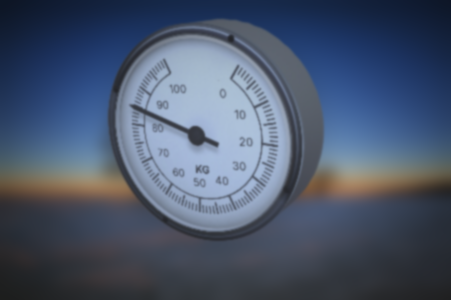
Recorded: 85 kg
